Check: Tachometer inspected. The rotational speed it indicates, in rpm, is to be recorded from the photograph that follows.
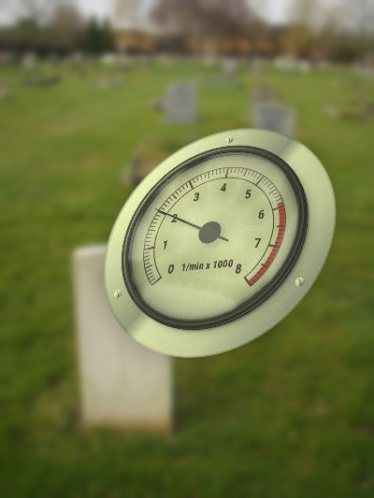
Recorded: 2000 rpm
